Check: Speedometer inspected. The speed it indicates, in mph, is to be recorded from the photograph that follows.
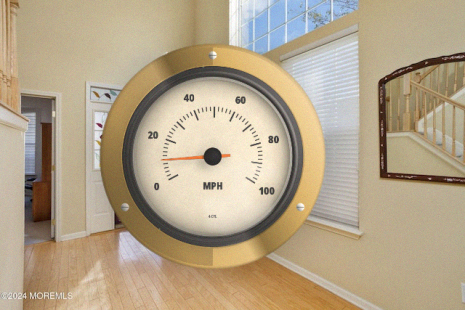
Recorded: 10 mph
